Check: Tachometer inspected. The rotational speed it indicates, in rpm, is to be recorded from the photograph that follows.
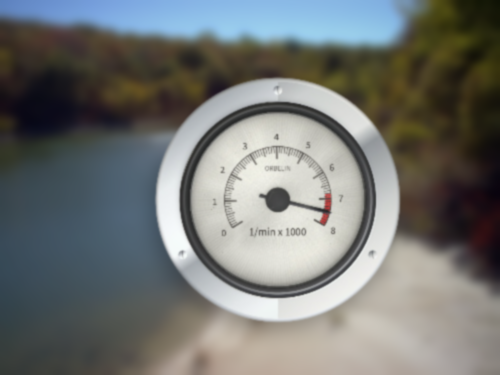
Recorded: 7500 rpm
